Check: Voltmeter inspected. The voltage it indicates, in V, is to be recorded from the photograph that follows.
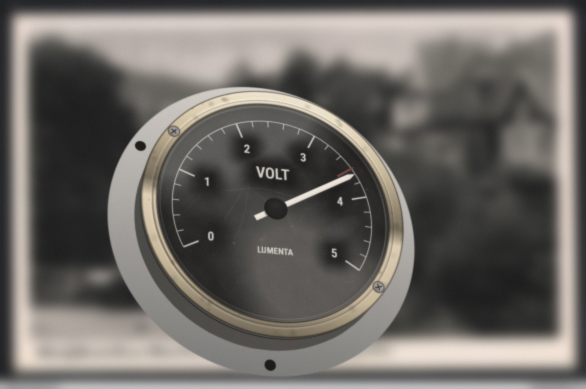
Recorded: 3.7 V
